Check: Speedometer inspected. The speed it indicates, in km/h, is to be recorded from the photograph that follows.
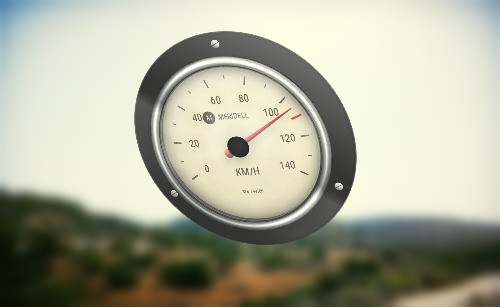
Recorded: 105 km/h
